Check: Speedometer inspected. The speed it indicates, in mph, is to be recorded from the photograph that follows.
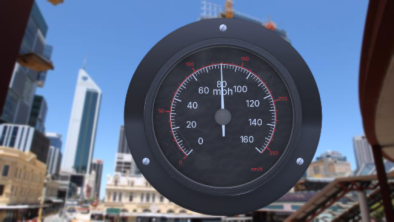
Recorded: 80 mph
